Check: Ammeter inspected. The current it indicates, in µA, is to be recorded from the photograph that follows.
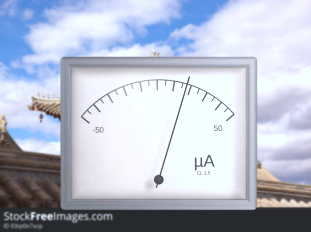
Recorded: 17.5 µA
